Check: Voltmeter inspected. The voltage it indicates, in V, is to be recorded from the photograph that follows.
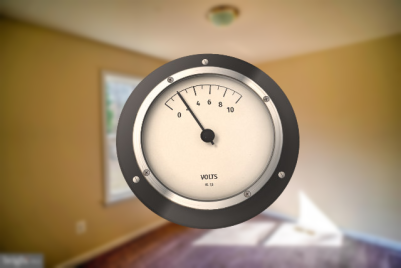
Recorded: 2 V
